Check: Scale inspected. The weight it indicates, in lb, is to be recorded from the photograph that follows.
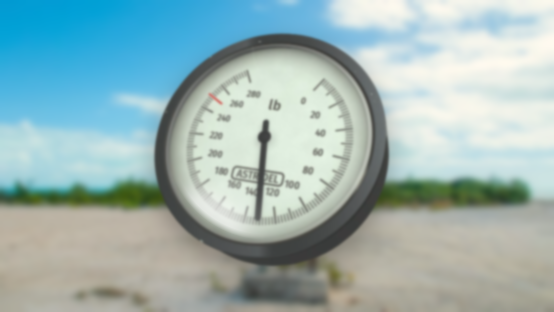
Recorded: 130 lb
